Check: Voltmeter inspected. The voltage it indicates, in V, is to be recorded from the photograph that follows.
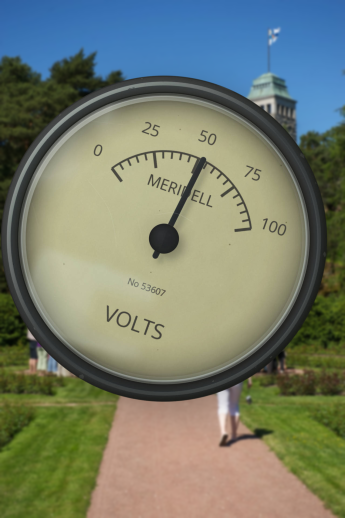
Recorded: 52.5 V
